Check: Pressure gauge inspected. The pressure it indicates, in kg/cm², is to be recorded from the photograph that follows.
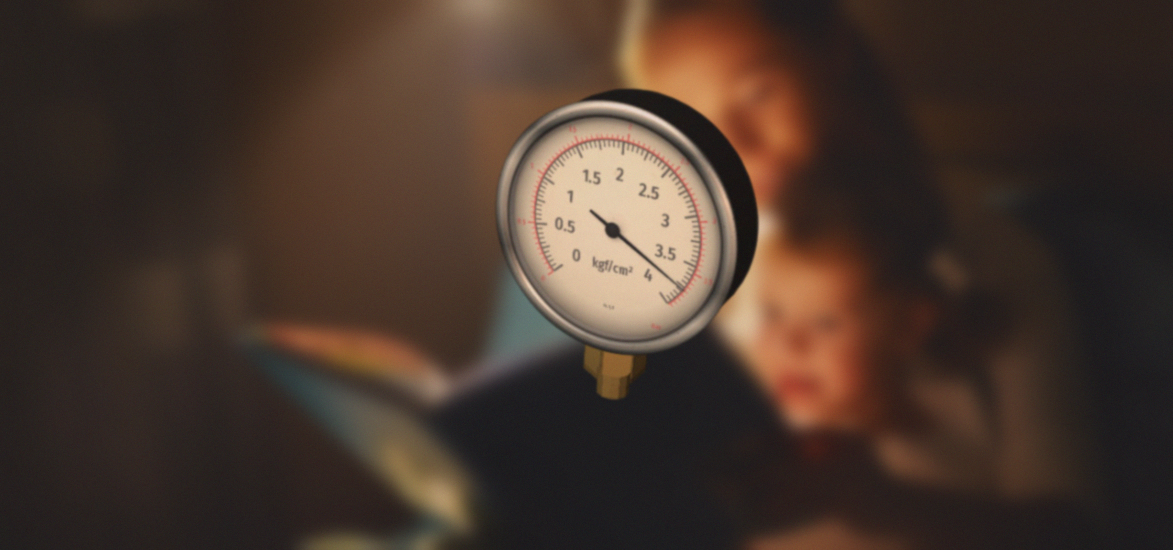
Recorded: 3.75 kg/cm²
